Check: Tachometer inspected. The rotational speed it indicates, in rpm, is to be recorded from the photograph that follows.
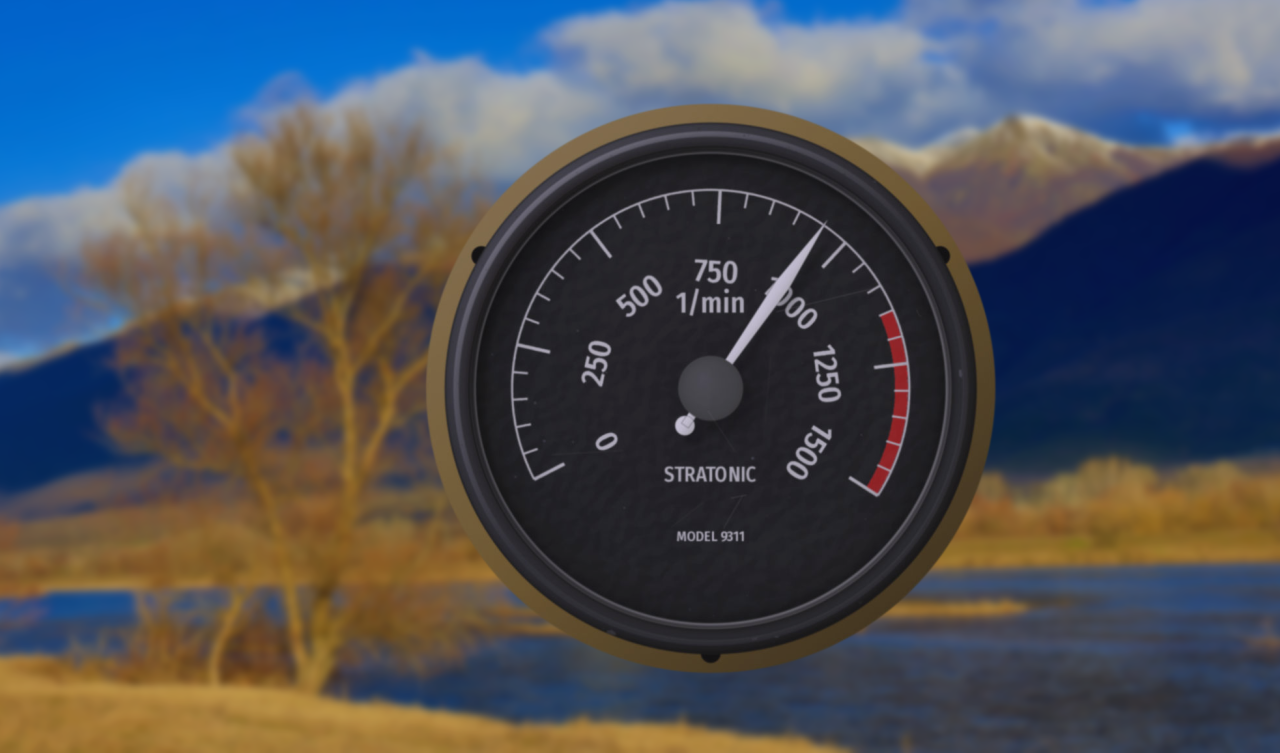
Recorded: 950 rpm
